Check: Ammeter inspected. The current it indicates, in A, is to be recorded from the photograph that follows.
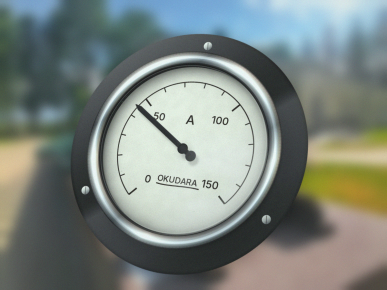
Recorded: 45 A
